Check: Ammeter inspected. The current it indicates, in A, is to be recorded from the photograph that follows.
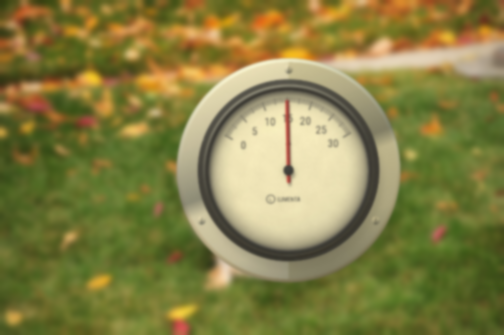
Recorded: 15 A
